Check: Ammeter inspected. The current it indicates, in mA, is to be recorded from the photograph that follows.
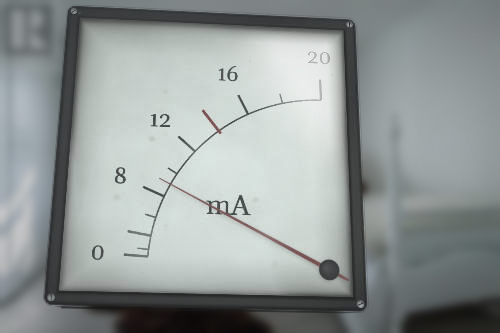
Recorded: 9 mA
